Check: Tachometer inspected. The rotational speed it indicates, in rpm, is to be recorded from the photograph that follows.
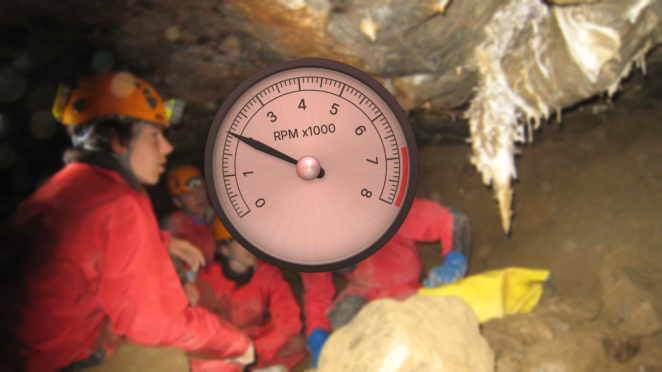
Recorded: 2000 rpm
